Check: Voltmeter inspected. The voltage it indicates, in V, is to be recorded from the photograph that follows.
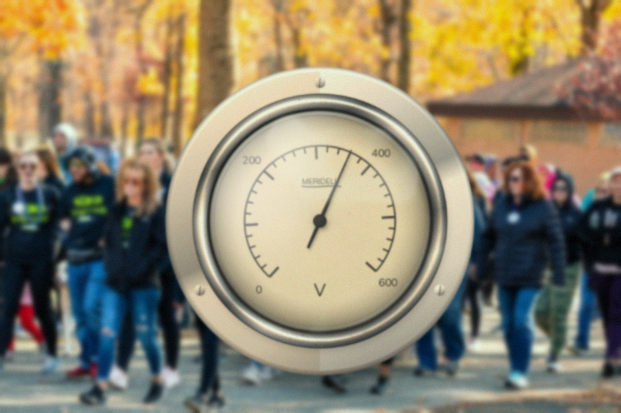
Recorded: 360 V
